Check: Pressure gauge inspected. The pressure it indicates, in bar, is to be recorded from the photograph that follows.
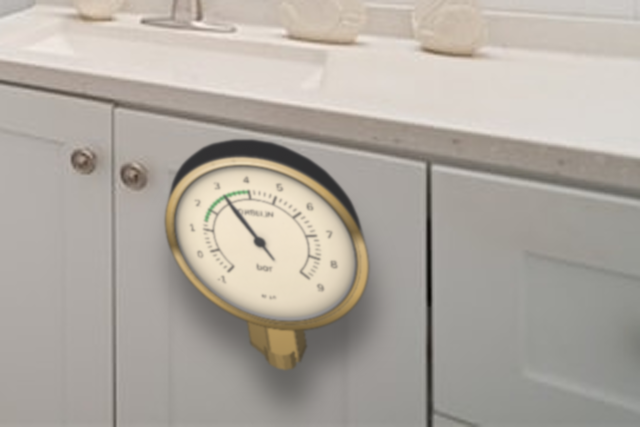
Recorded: 3 bar
